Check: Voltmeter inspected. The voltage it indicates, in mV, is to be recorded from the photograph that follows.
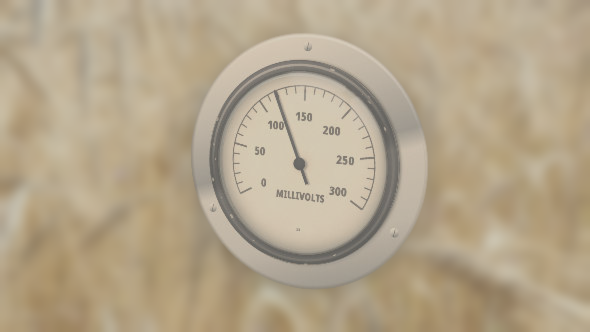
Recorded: 120 mV
